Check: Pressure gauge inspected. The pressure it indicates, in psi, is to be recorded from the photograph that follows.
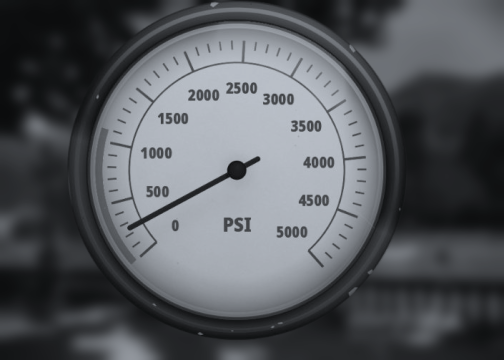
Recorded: 250 psi
